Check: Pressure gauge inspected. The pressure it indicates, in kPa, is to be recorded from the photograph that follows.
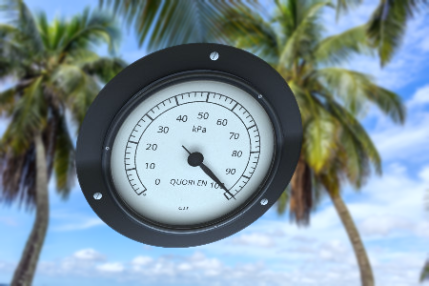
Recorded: 98 kPa
